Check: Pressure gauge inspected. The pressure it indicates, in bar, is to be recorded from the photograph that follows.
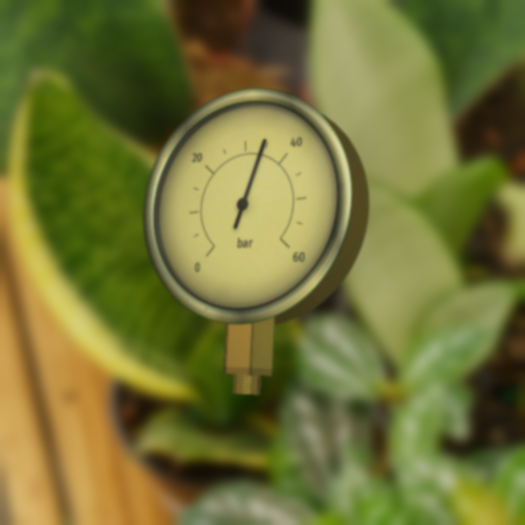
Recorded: 35 bar
